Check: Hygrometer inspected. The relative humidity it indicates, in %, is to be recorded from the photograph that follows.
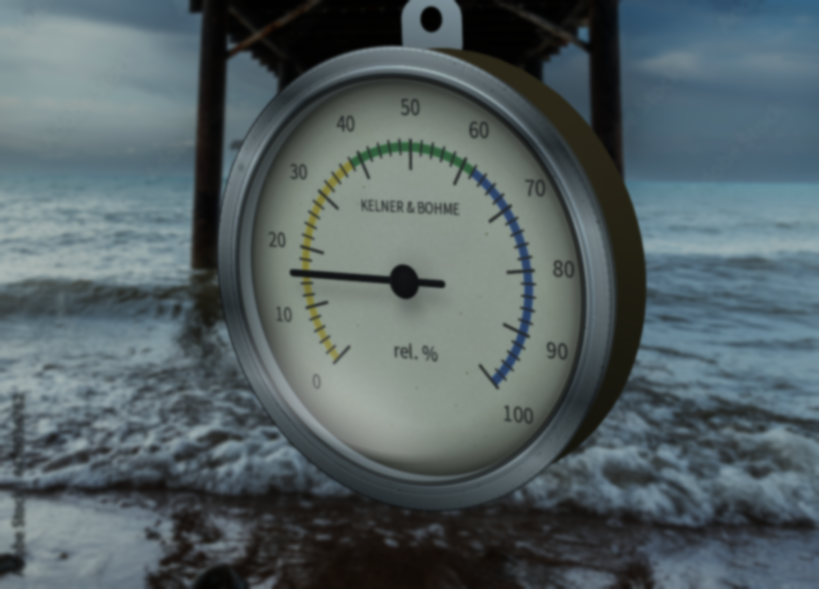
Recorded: 16 %
